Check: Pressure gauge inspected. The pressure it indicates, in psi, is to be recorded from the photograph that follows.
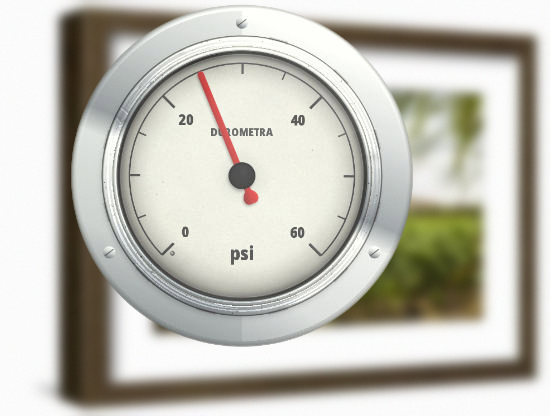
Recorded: 25 psi
